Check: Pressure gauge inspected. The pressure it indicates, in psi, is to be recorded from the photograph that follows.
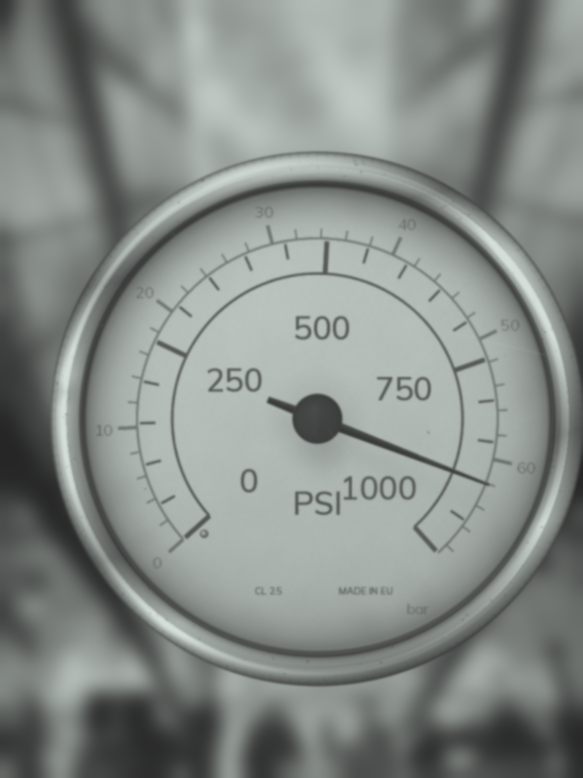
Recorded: 900 psi
